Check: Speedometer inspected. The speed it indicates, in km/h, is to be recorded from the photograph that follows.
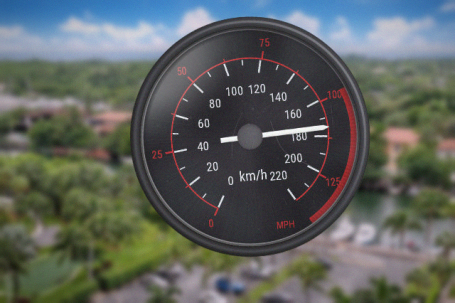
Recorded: 175 km/h
